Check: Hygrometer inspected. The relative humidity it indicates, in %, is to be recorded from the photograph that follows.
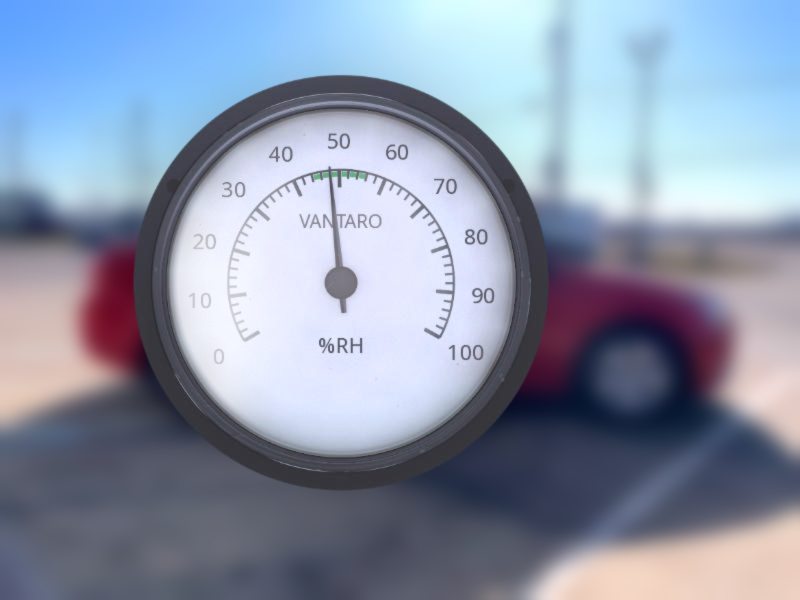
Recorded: 48 %
